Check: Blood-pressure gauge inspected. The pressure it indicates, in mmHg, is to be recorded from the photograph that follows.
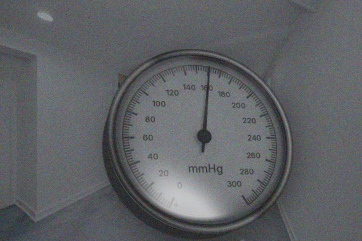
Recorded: 160 mmHg
